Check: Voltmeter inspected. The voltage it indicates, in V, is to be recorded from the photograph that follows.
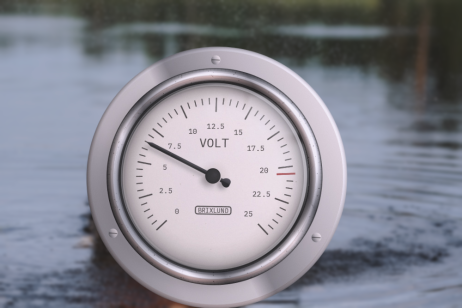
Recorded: 6.5 V
